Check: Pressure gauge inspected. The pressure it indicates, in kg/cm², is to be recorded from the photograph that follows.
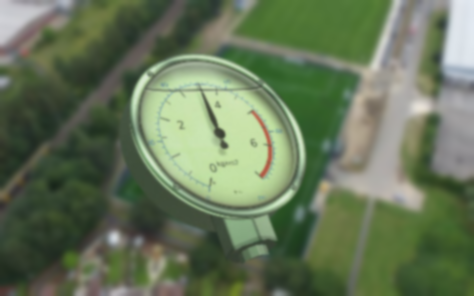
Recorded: 3.5 kg/cm²
